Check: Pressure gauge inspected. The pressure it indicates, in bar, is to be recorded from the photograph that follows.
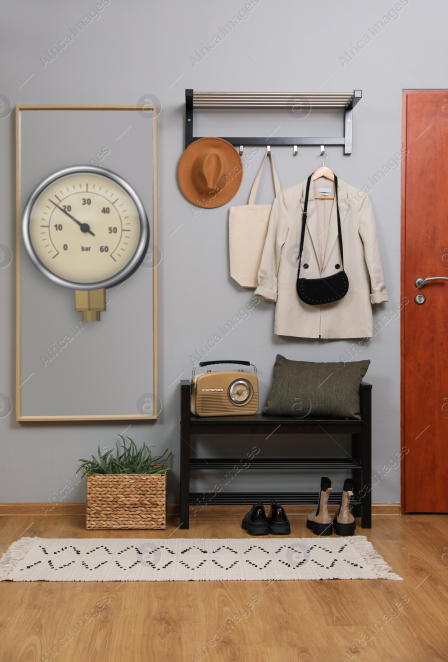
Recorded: 18 bar
